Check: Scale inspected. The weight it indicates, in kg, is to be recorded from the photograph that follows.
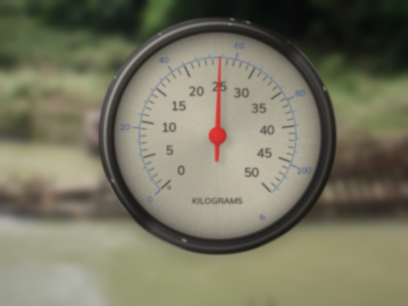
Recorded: 25 kg
